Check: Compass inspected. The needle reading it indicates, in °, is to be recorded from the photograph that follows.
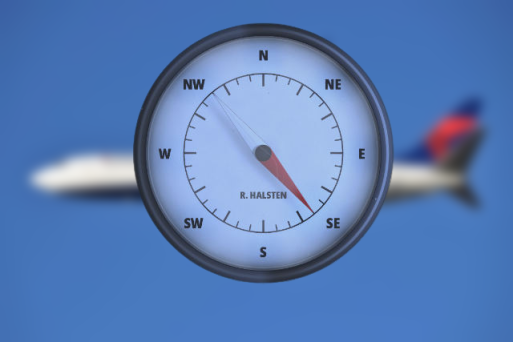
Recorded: 140 °
